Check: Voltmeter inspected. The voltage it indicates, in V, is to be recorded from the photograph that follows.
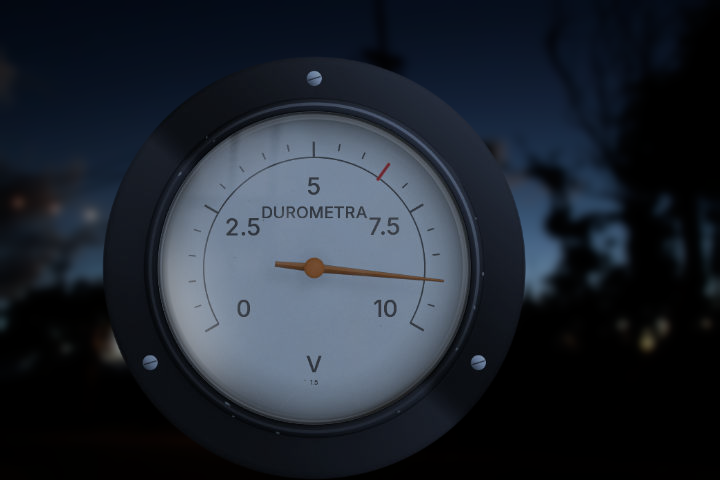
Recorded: 9 V
